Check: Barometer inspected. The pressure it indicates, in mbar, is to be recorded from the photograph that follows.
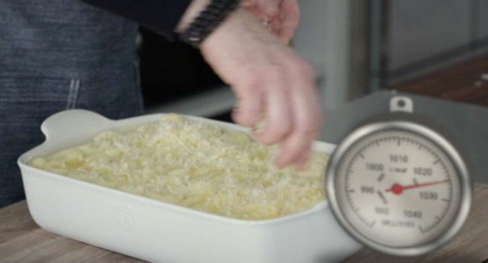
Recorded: 1025 mbar
